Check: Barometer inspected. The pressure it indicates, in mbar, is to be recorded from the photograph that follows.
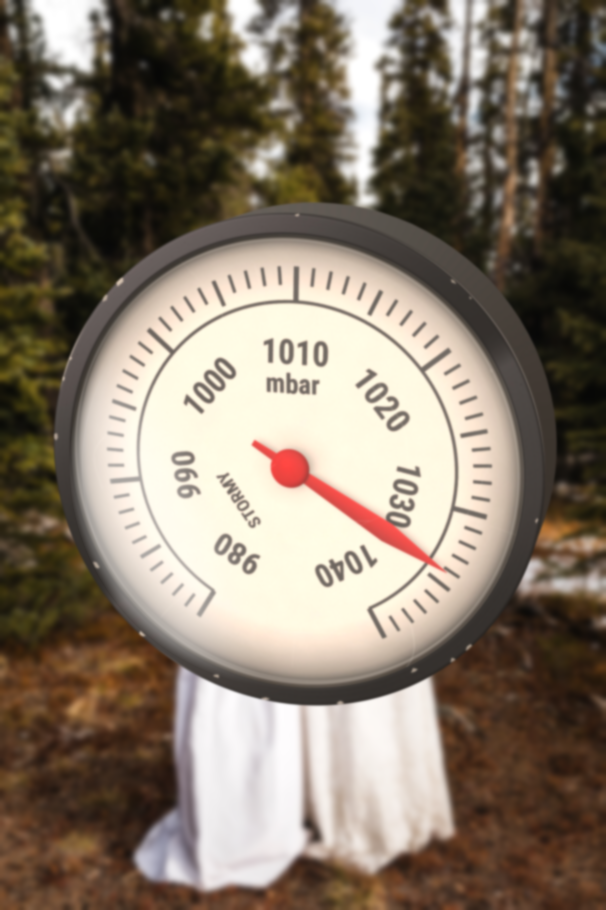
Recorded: 1034 mbar
